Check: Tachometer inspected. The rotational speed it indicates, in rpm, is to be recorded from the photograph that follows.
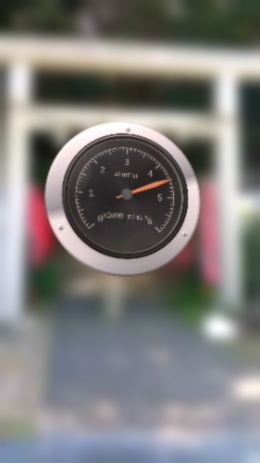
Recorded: 4500 rpm
